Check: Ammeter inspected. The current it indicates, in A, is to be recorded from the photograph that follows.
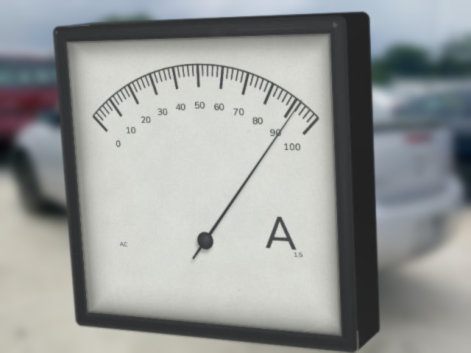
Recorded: 92 A
